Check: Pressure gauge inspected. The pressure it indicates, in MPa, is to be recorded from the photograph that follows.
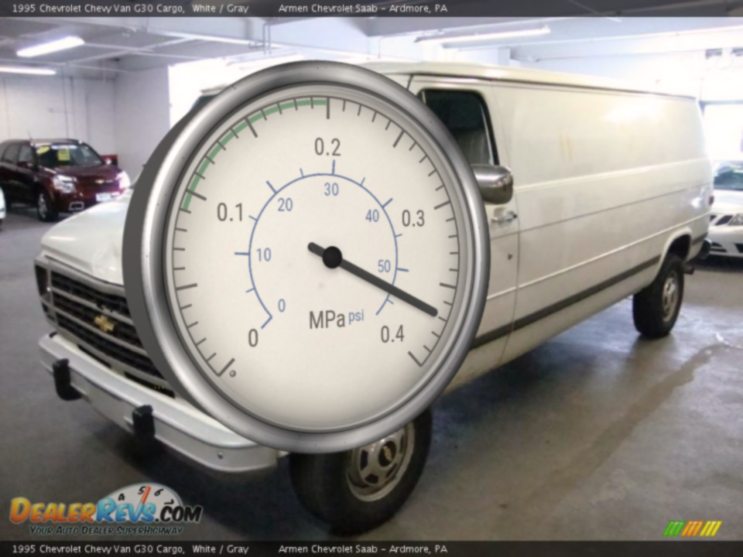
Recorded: 0.37 MPa
